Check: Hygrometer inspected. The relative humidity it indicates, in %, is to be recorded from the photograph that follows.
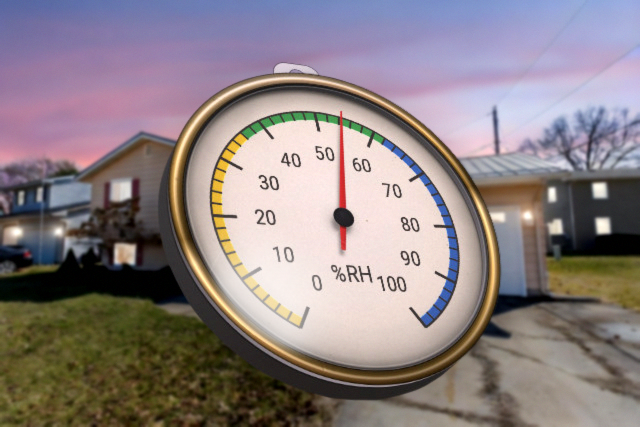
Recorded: 54 %
